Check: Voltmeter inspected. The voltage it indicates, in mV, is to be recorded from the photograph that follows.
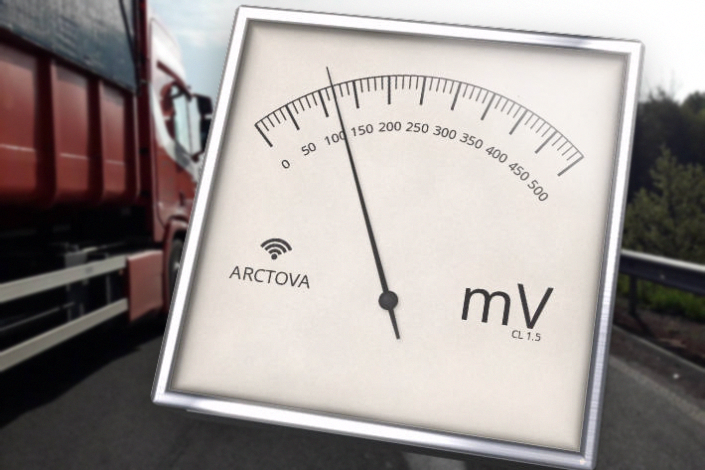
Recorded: 120 mV
